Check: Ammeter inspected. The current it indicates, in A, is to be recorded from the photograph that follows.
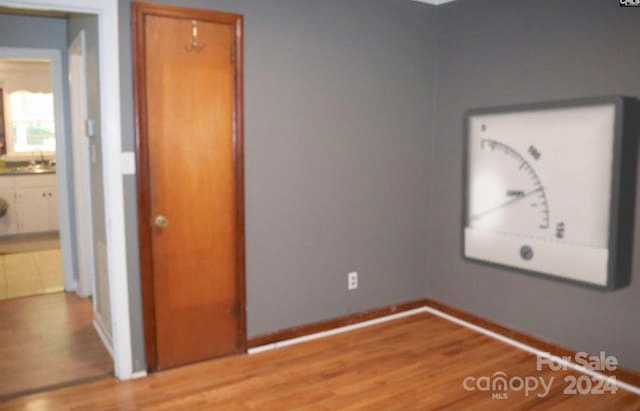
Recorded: 125 A
